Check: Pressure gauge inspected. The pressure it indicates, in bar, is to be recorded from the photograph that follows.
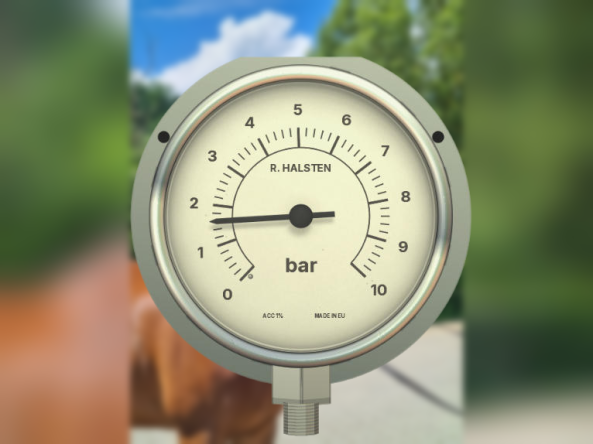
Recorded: 1.6 bar
